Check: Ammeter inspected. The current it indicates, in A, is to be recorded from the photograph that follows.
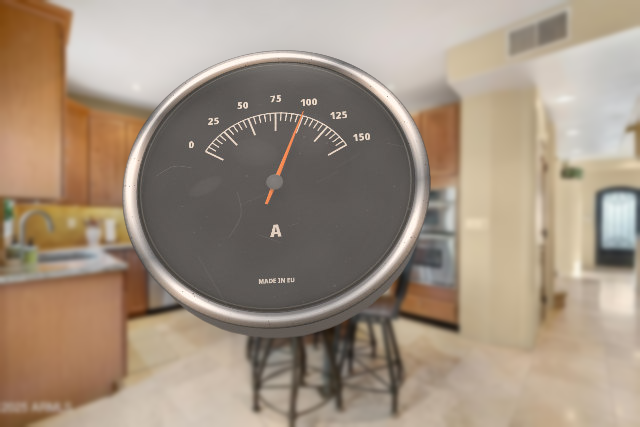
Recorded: 100 A
